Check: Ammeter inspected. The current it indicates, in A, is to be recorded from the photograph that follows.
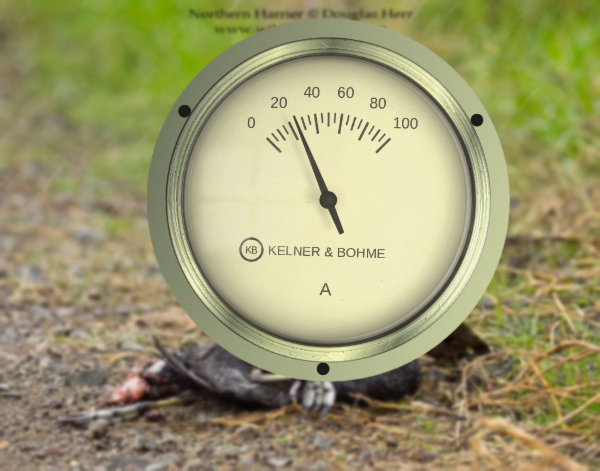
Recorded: 25 A
